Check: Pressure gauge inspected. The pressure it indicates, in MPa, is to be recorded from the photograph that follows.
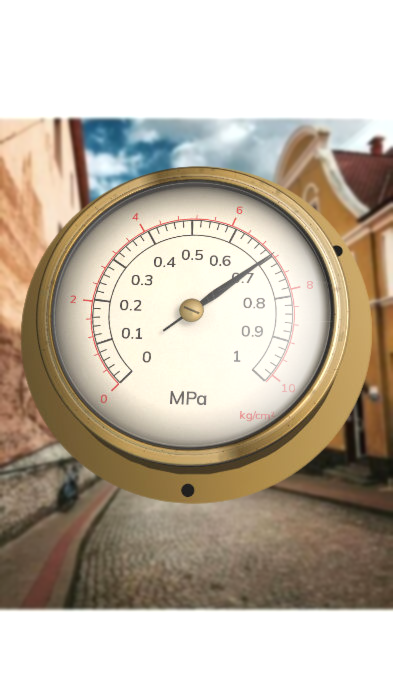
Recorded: 0.7 MPa
